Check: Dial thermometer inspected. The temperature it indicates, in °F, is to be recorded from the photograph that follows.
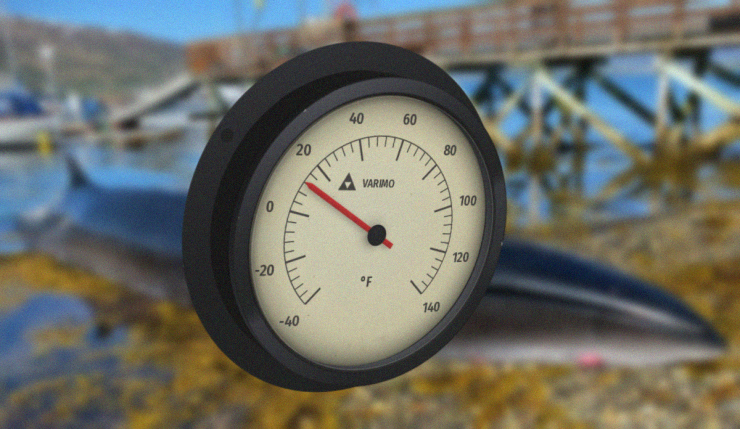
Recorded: 12 °F
